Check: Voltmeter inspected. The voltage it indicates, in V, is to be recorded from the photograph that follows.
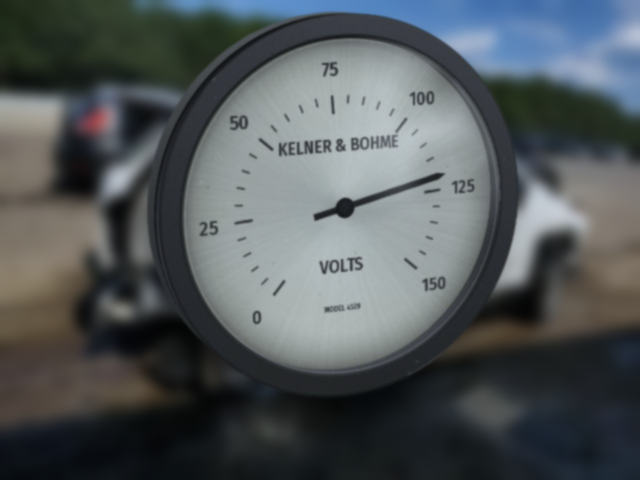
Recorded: 120 V
